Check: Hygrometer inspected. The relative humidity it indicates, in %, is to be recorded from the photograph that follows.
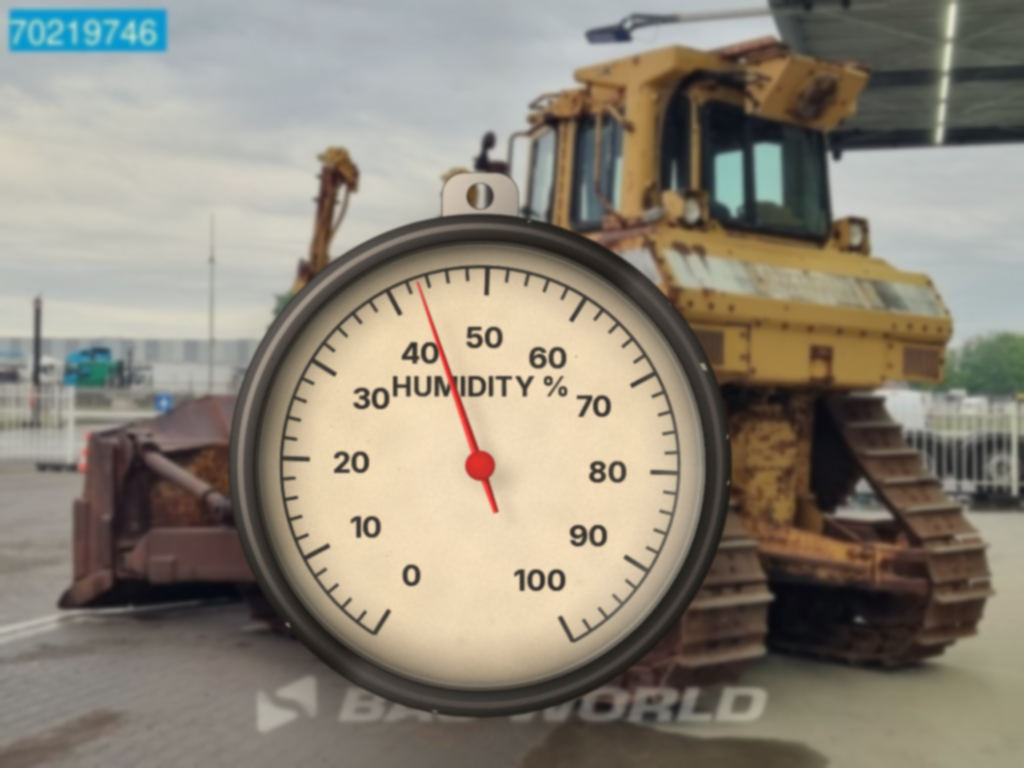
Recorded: 43 %
